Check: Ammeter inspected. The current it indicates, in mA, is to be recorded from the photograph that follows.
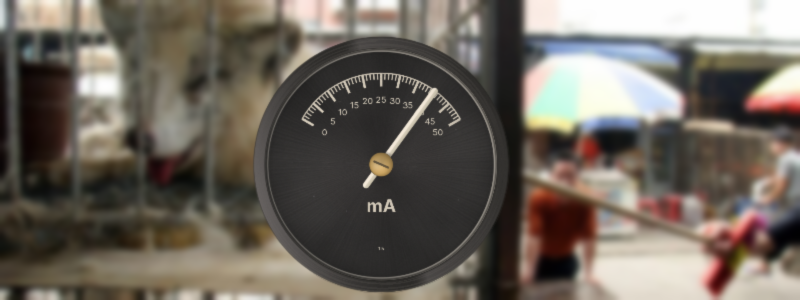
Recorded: 40 mA
